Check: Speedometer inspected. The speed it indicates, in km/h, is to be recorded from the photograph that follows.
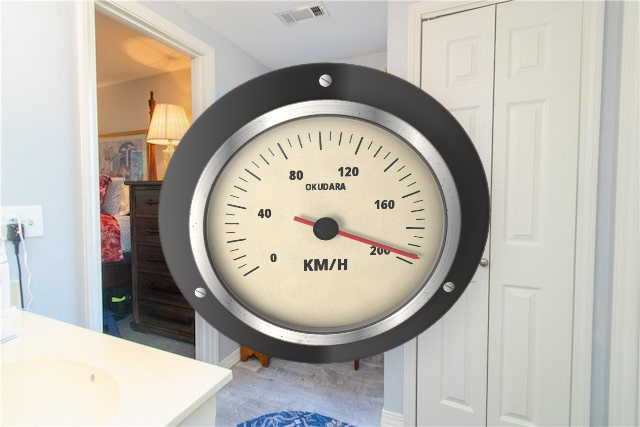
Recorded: 195 km/h
